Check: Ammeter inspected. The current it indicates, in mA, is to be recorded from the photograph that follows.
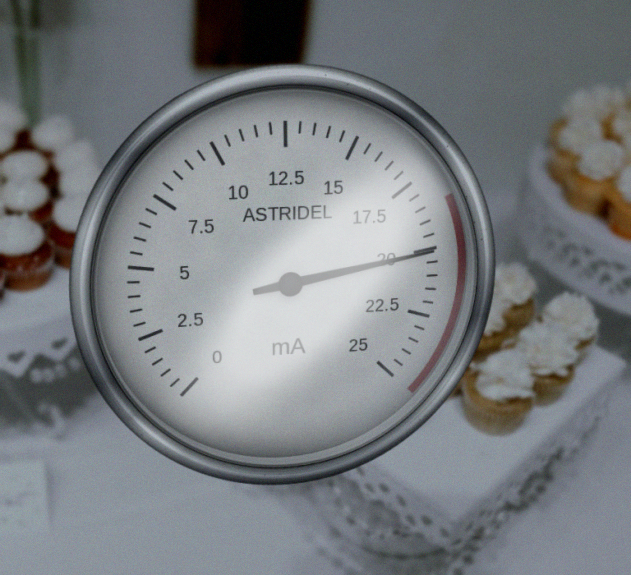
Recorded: 20 mA
